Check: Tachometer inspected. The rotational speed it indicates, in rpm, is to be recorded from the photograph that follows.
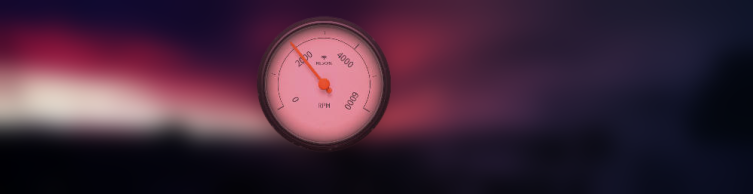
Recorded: 2000 rpm
